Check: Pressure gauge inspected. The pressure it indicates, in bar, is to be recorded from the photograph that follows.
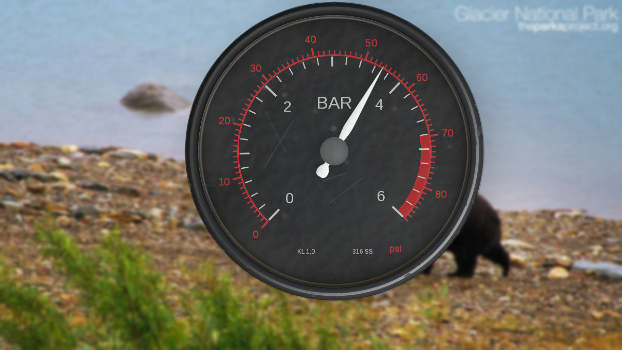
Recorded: 3.7 bar
